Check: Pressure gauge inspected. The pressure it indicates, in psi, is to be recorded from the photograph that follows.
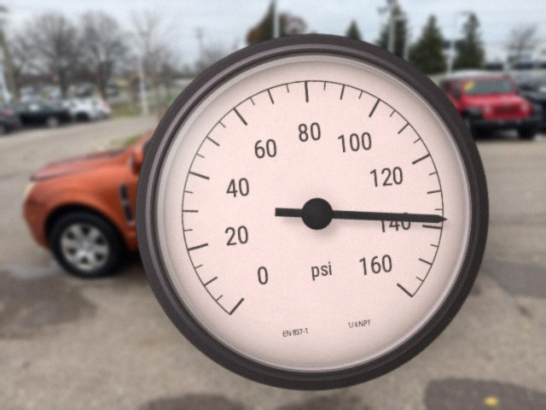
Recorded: 137.5 psi
